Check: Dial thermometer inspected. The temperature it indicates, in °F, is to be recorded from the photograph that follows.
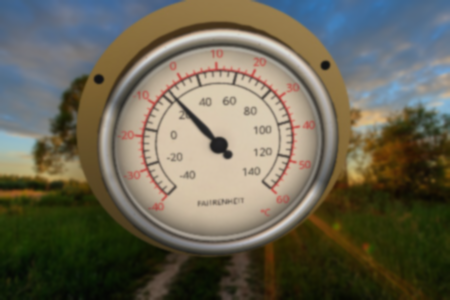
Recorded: 24 °F
